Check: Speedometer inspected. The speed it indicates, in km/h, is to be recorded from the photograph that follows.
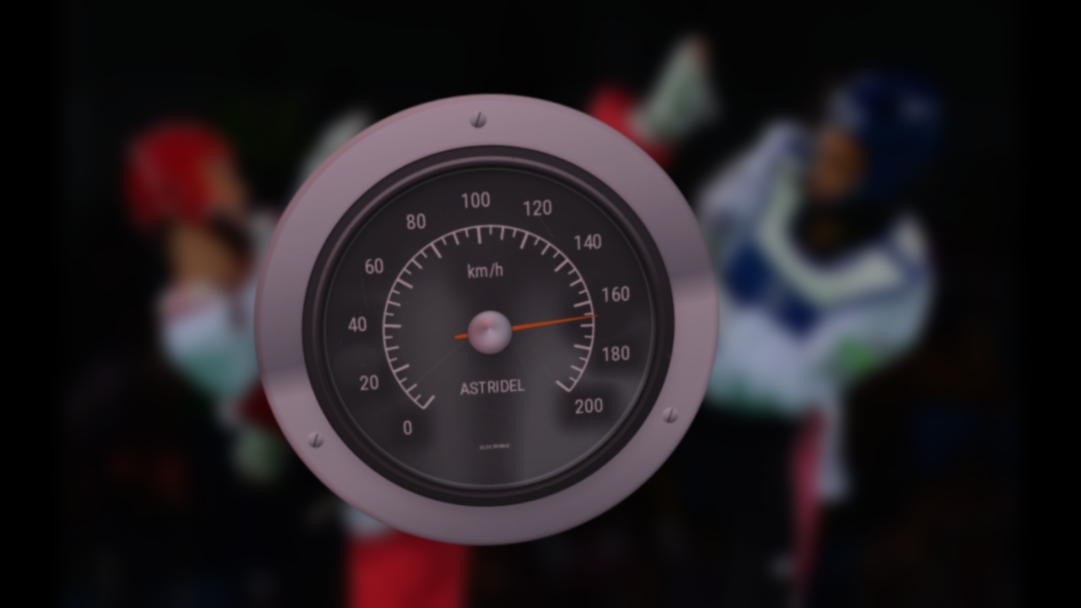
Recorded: 165 km/h
